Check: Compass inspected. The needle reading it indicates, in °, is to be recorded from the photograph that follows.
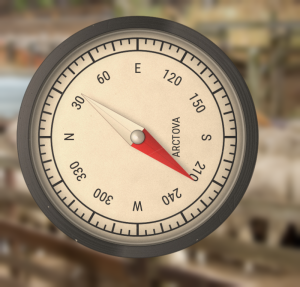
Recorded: 217.5 °
